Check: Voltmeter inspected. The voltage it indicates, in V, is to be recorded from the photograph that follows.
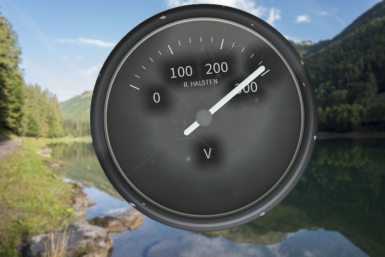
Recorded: 290 V
